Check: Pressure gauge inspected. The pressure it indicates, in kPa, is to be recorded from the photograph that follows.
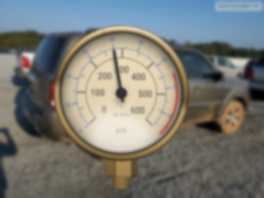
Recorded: 275 kPa
